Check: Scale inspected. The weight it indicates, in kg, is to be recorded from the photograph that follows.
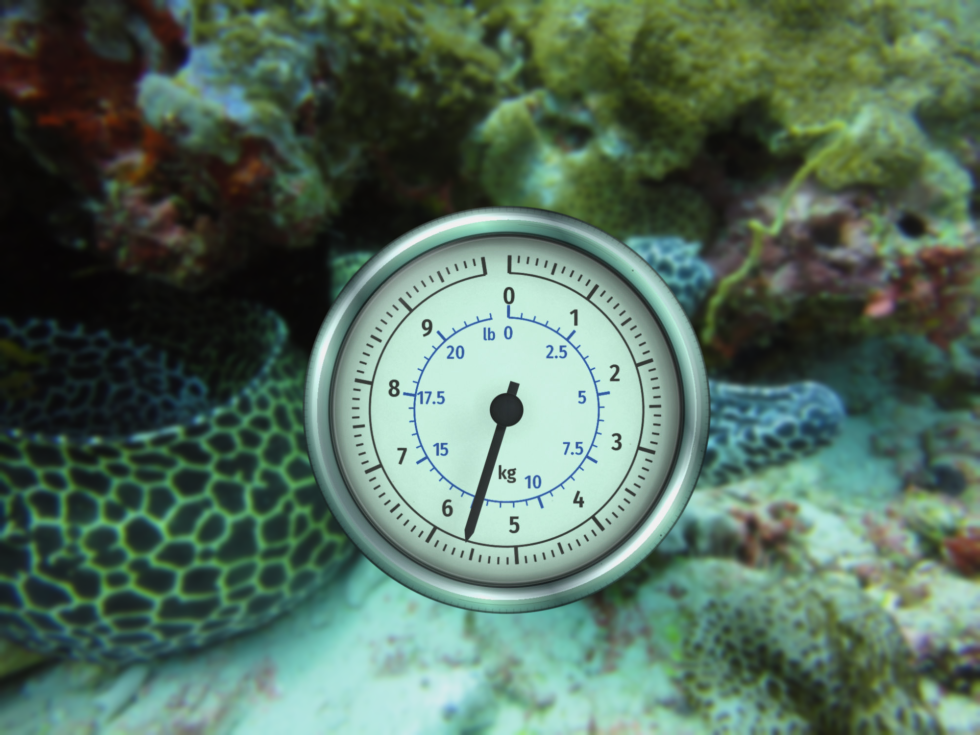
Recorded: 5.6 kg
